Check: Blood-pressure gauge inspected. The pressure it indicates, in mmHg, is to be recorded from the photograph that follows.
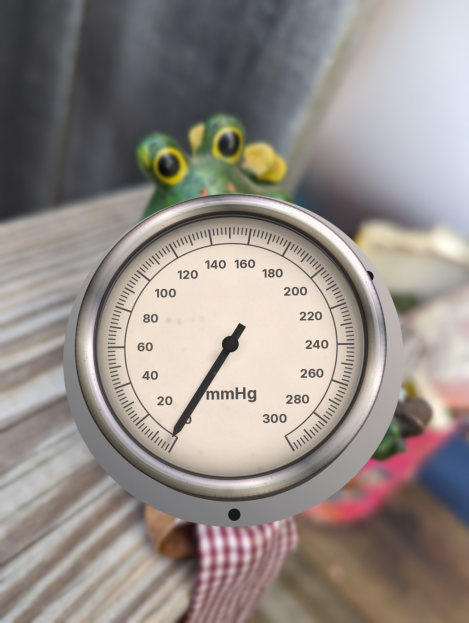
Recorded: 2 mmHg
